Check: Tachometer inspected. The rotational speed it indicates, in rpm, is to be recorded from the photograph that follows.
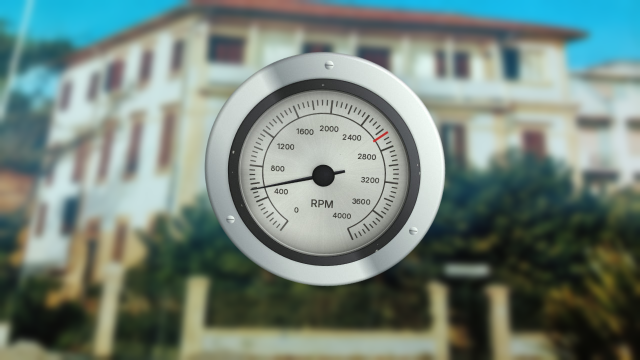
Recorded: 550 rpm
